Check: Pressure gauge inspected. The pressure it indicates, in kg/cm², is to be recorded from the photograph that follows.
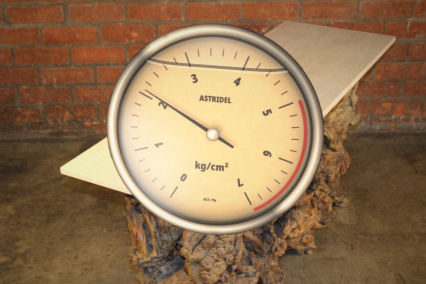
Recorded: 2.1 kg/cm²
